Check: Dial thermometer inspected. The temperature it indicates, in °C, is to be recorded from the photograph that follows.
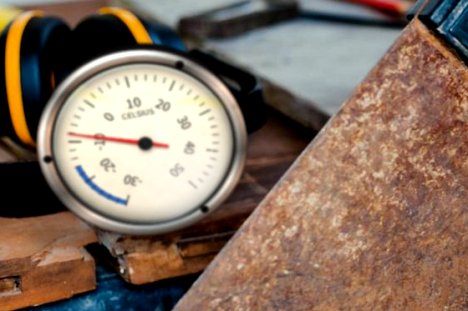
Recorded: -8 °C
